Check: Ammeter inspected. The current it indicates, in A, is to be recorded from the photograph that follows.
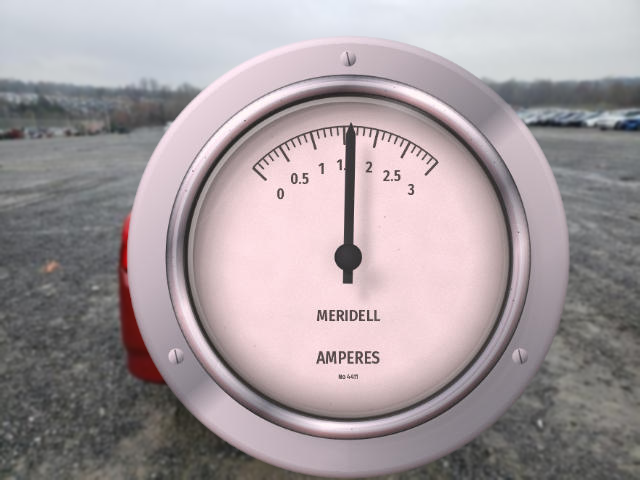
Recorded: 1.6 A
